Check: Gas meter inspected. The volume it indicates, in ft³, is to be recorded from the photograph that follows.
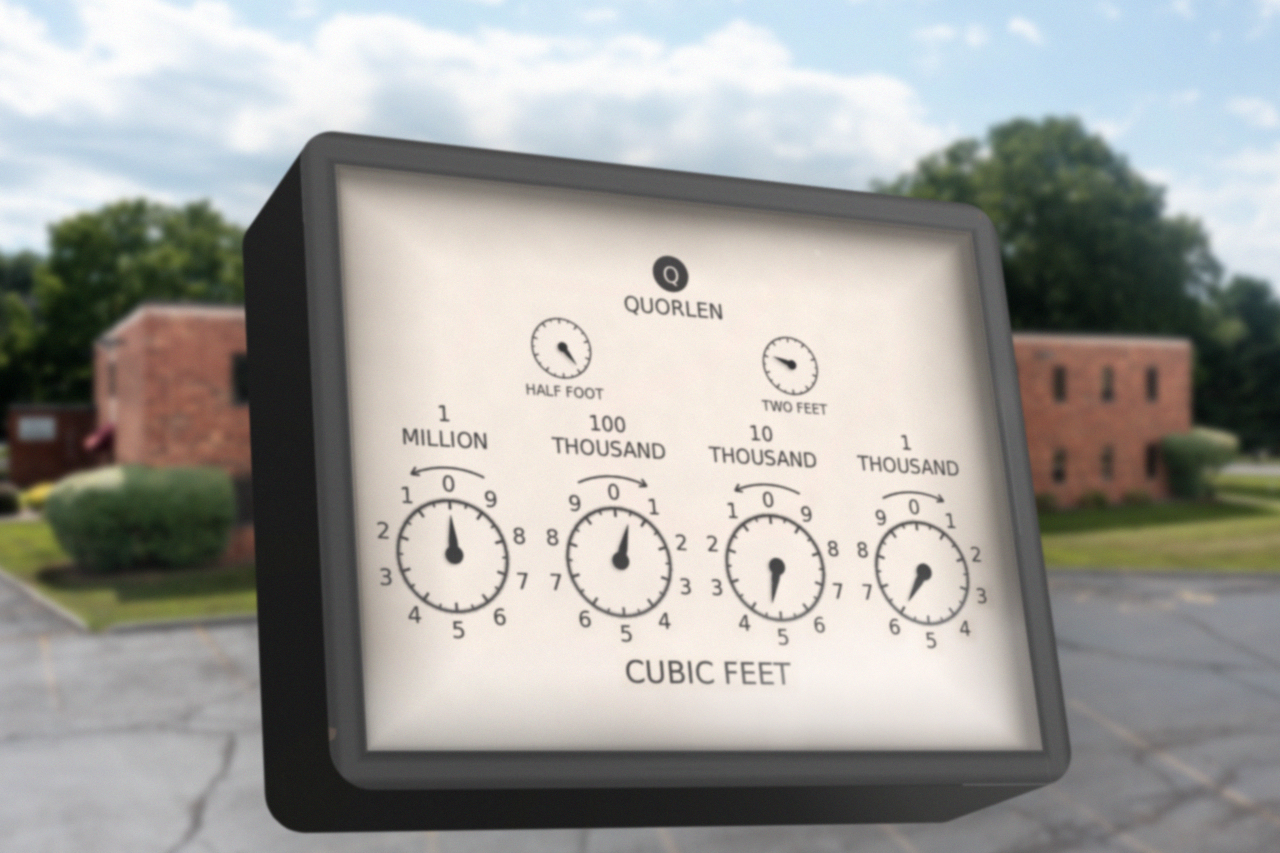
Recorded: 4600 ft³
